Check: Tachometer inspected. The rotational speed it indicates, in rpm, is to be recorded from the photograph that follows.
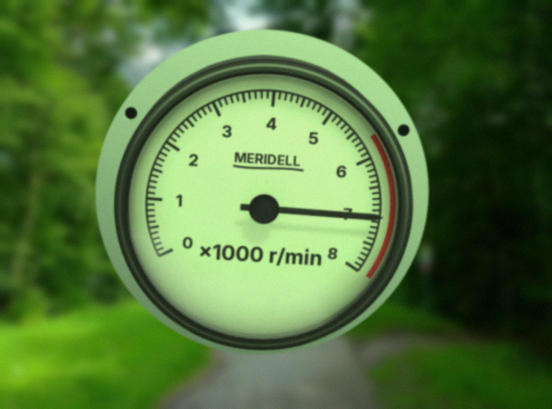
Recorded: 7000 rpm
